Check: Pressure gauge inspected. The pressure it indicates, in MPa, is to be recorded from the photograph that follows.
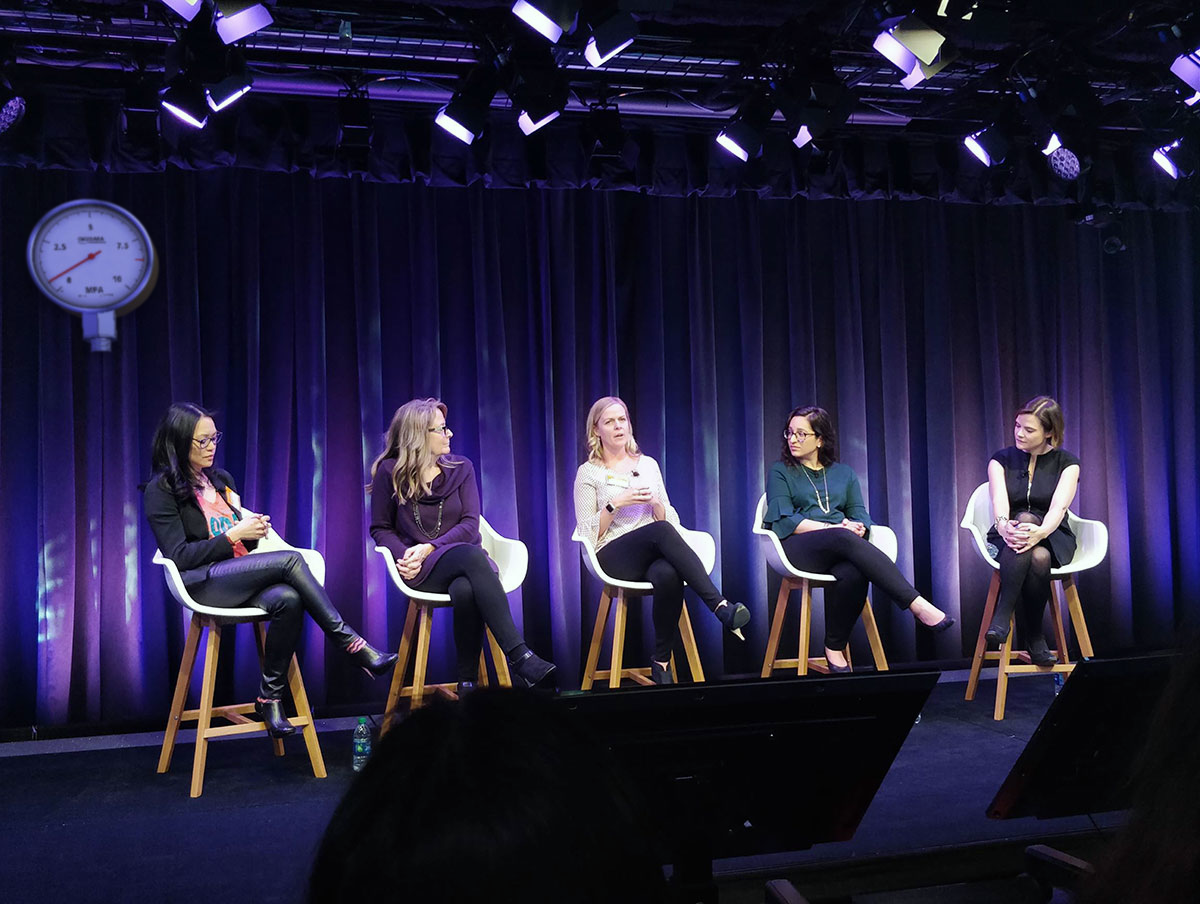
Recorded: 0.5 MPa
